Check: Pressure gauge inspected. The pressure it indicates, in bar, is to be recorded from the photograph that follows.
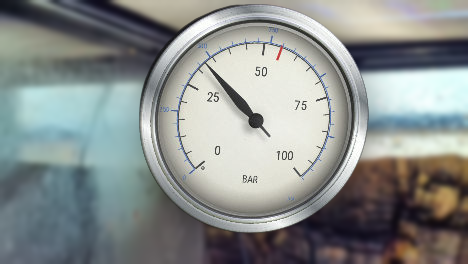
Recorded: 32.5 bar
